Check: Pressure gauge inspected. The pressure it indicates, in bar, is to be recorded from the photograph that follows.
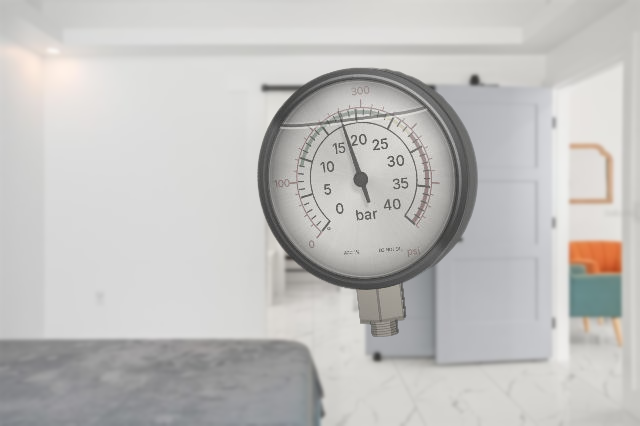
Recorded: 18 bar
